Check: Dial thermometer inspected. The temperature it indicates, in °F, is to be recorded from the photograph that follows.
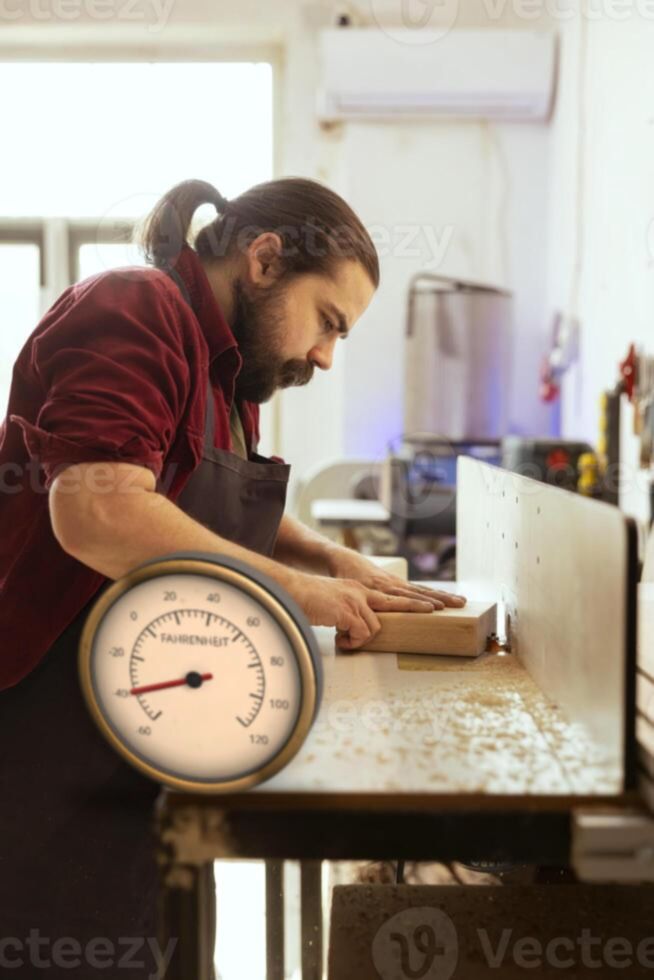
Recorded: -40 °F
